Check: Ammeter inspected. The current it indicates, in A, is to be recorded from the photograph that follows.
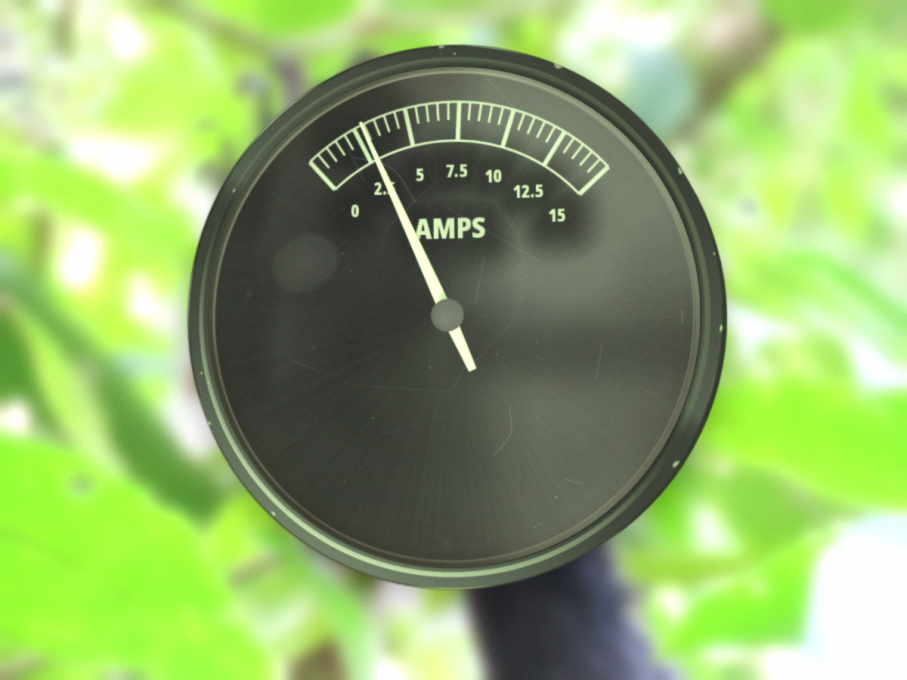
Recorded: 3 A
